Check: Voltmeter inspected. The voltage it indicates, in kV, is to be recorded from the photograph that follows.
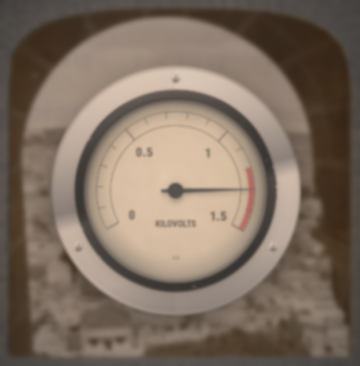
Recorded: 1.3 kV
